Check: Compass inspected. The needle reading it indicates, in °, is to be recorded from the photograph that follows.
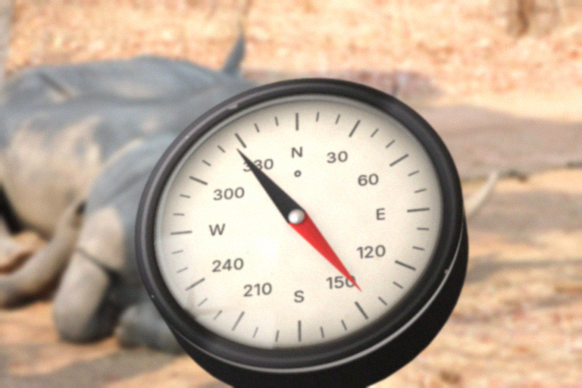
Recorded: 145 °
